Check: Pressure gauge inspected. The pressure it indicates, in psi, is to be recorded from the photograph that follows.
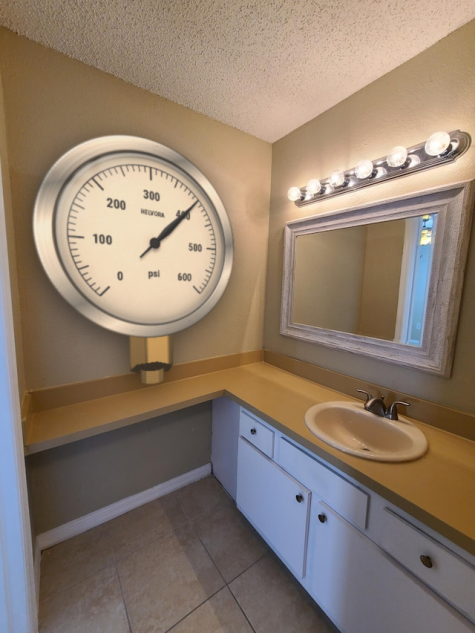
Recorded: 400 psi
